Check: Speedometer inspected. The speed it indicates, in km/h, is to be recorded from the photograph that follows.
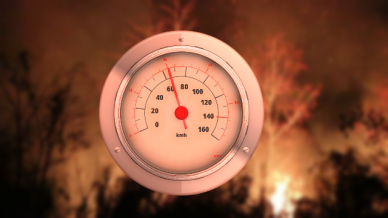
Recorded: 65 km/h
